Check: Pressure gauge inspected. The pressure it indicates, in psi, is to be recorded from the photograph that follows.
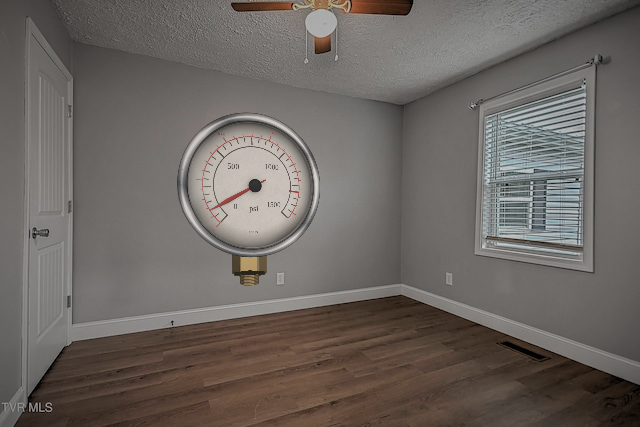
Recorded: 100 psi
